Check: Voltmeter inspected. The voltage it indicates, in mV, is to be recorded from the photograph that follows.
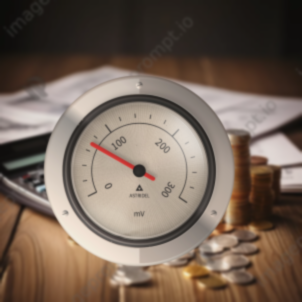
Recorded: 70 mV
